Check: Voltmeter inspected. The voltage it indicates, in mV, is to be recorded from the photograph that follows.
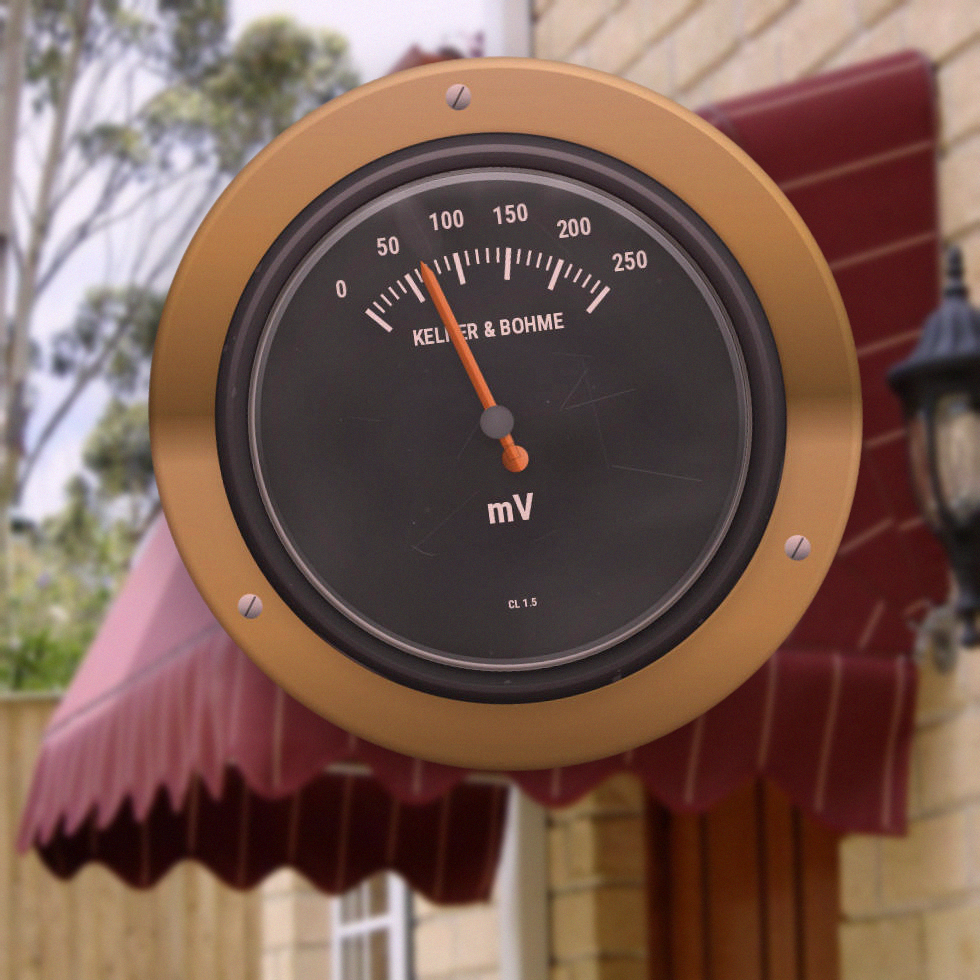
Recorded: 70 mV
